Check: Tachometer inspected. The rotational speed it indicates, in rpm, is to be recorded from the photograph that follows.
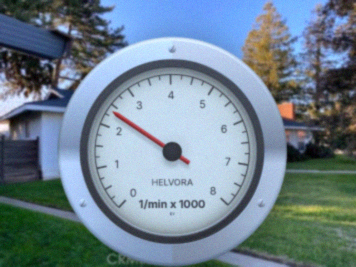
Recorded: 2375 rpm
